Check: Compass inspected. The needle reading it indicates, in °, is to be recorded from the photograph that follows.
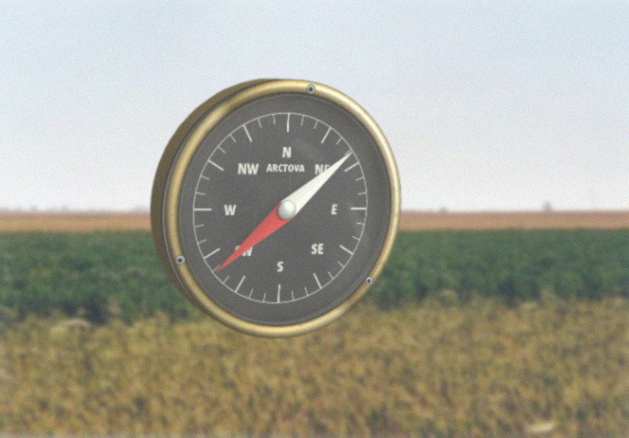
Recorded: 230 °
